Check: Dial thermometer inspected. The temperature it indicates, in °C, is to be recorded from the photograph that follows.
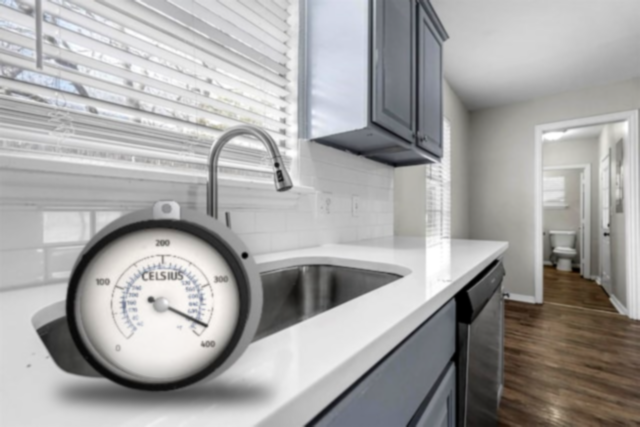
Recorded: 375 °C
